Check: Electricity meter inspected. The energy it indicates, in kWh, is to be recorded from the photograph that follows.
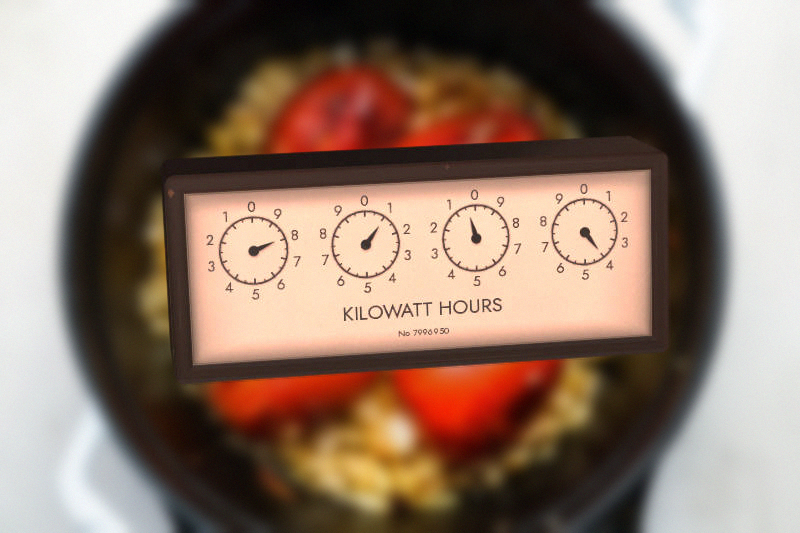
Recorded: 8104 kWh
